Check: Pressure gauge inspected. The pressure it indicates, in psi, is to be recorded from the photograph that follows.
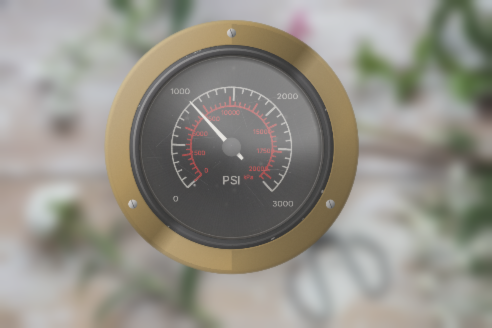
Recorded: 1000 psi
